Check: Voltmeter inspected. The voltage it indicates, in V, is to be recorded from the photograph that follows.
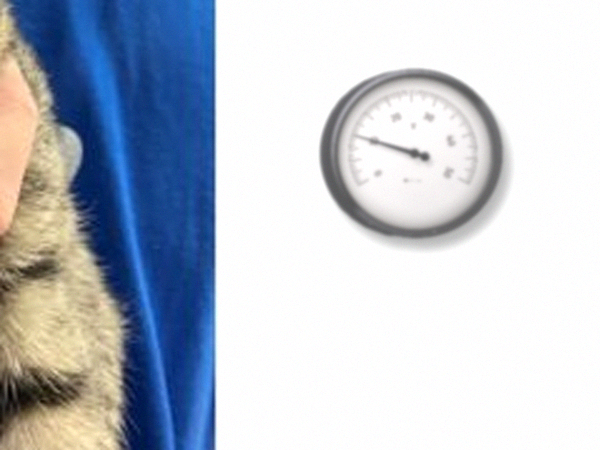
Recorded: 10 V
